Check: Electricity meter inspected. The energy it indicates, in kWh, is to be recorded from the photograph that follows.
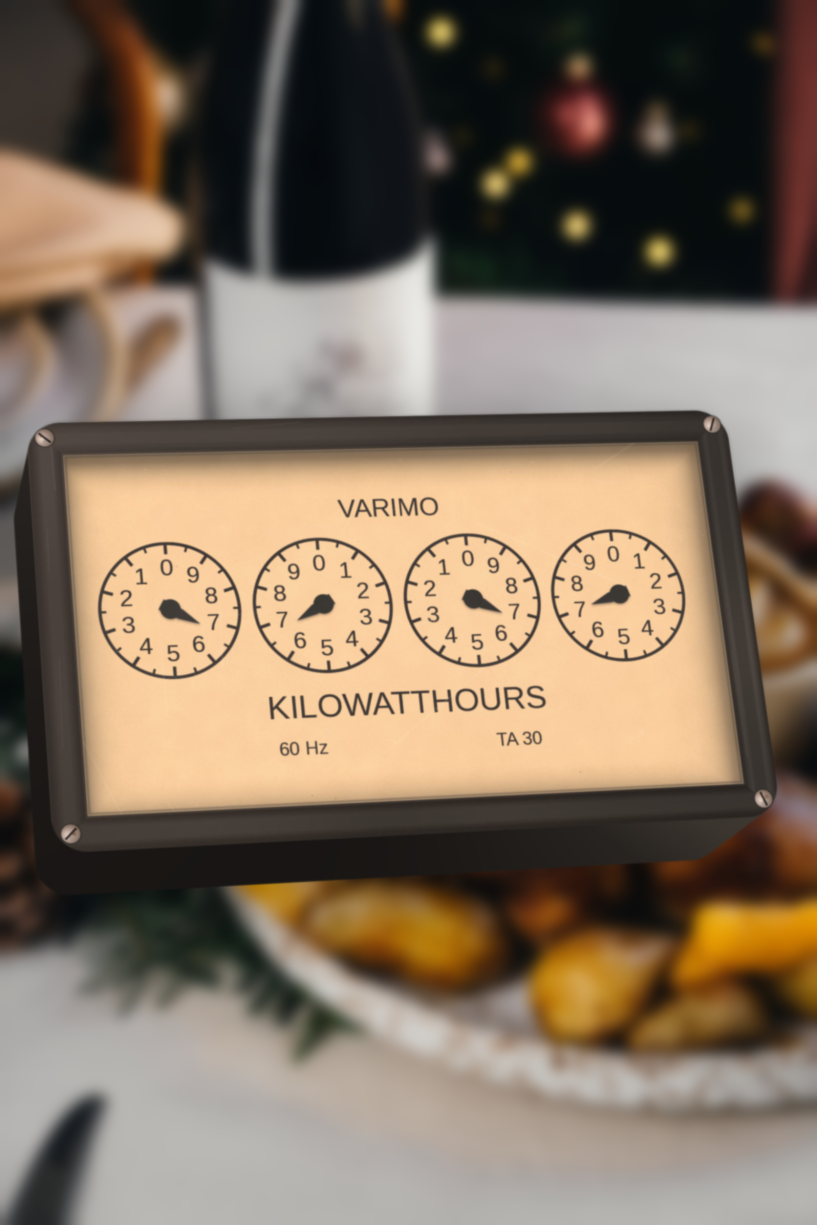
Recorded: 6667 kWh
